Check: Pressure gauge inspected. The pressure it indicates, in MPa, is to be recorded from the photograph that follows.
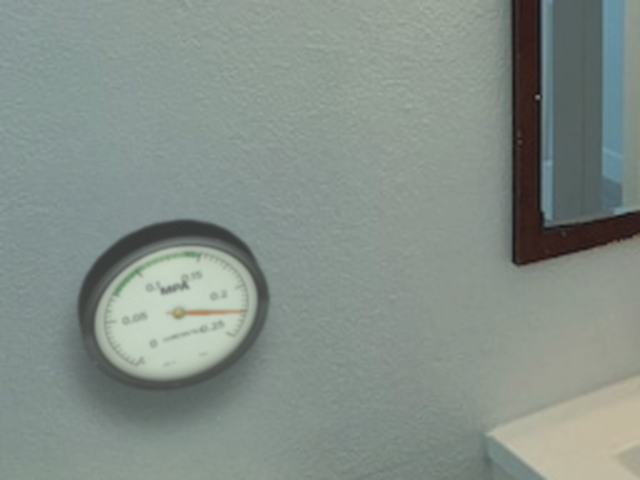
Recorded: 0.225 MPa
